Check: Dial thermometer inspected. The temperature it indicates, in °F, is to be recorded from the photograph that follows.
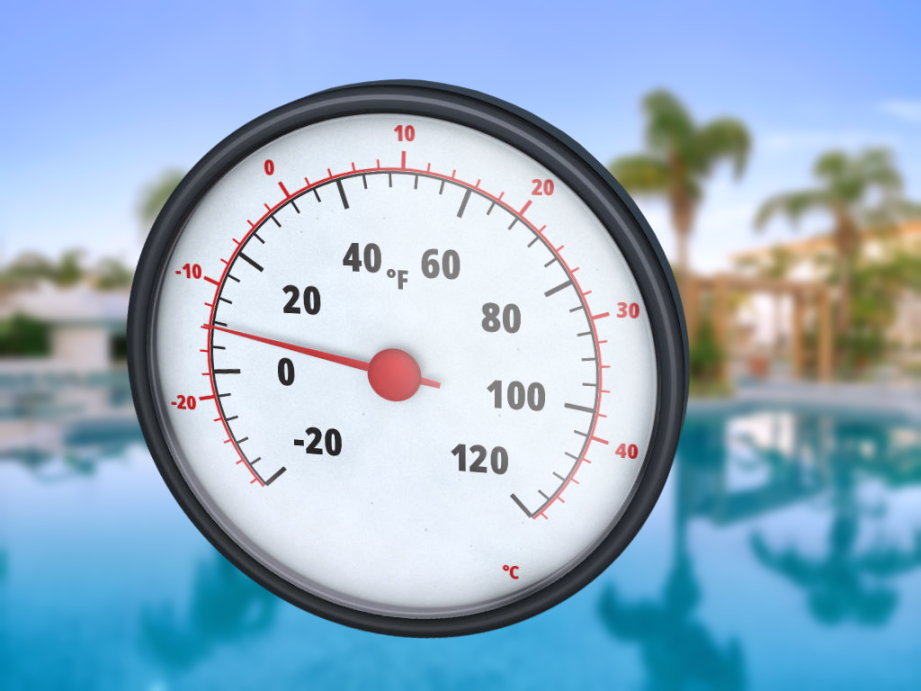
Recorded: 8 °F
